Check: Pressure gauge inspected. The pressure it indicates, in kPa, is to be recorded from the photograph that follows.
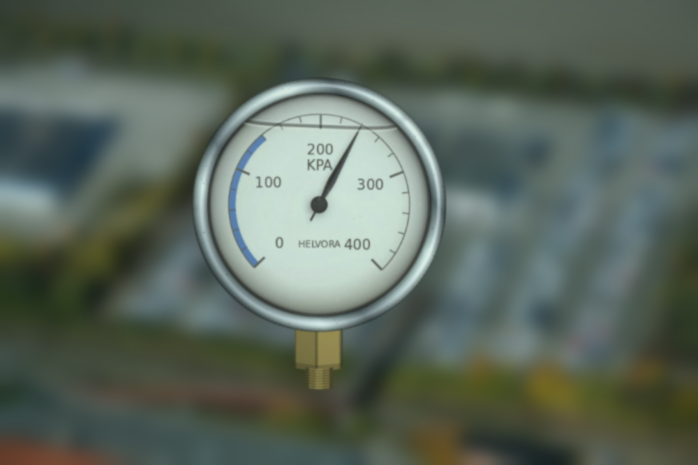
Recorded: 240 kPa
